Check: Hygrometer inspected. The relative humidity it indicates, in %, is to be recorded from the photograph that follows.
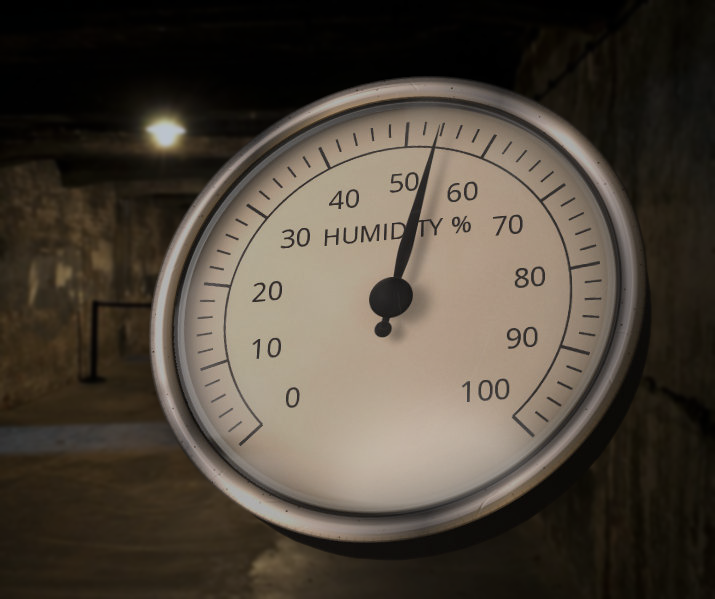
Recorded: 54 %
